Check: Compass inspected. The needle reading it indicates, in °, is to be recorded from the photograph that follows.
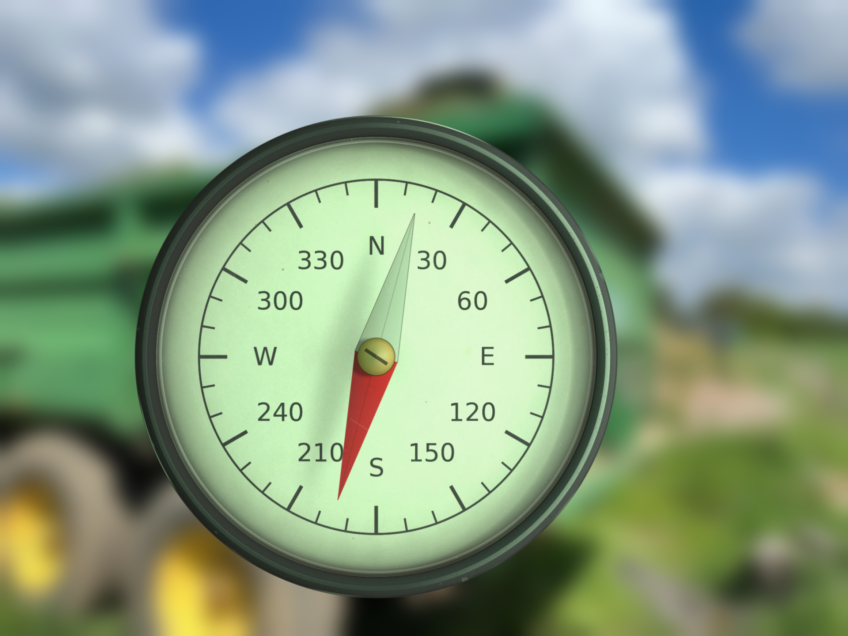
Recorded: 195 °
